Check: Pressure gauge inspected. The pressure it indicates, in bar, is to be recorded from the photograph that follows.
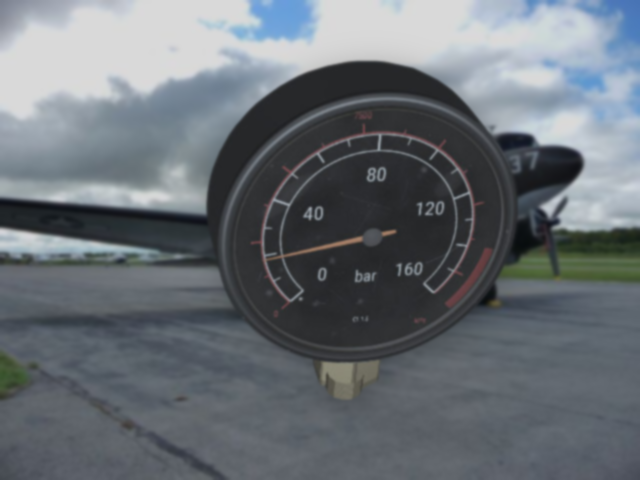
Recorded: 20 bar
